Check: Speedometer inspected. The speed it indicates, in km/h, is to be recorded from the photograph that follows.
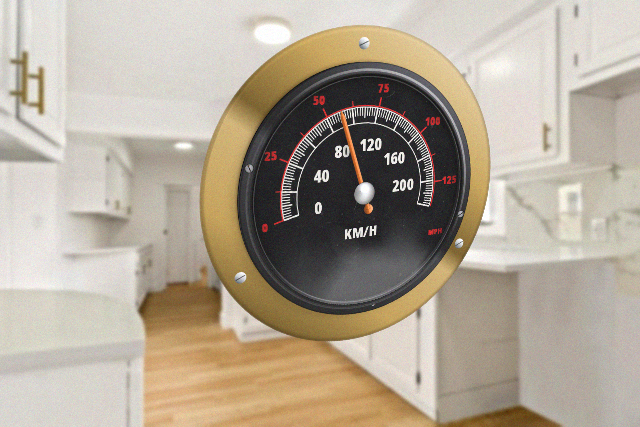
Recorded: 90 km/h
